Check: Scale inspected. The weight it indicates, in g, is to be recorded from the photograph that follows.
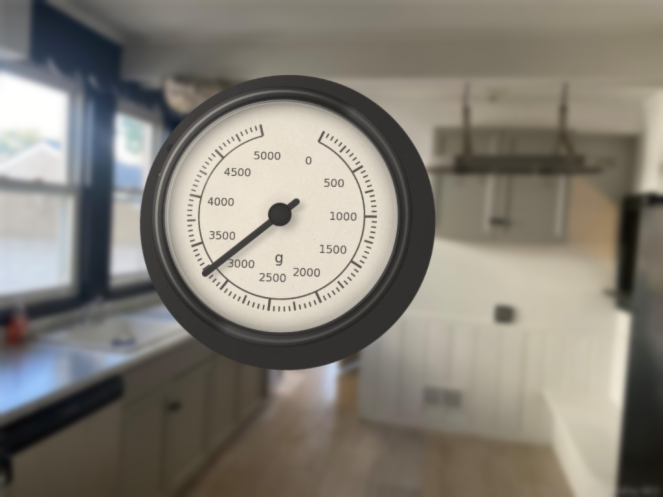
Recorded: 3200 g
